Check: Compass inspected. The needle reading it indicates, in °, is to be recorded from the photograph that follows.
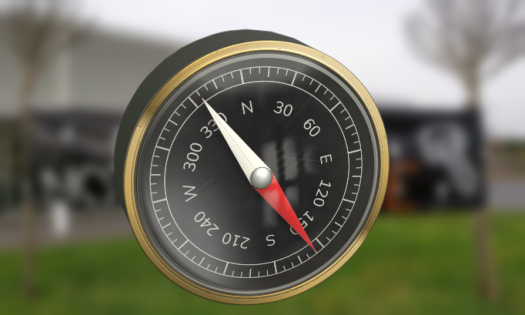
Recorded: 155 °
